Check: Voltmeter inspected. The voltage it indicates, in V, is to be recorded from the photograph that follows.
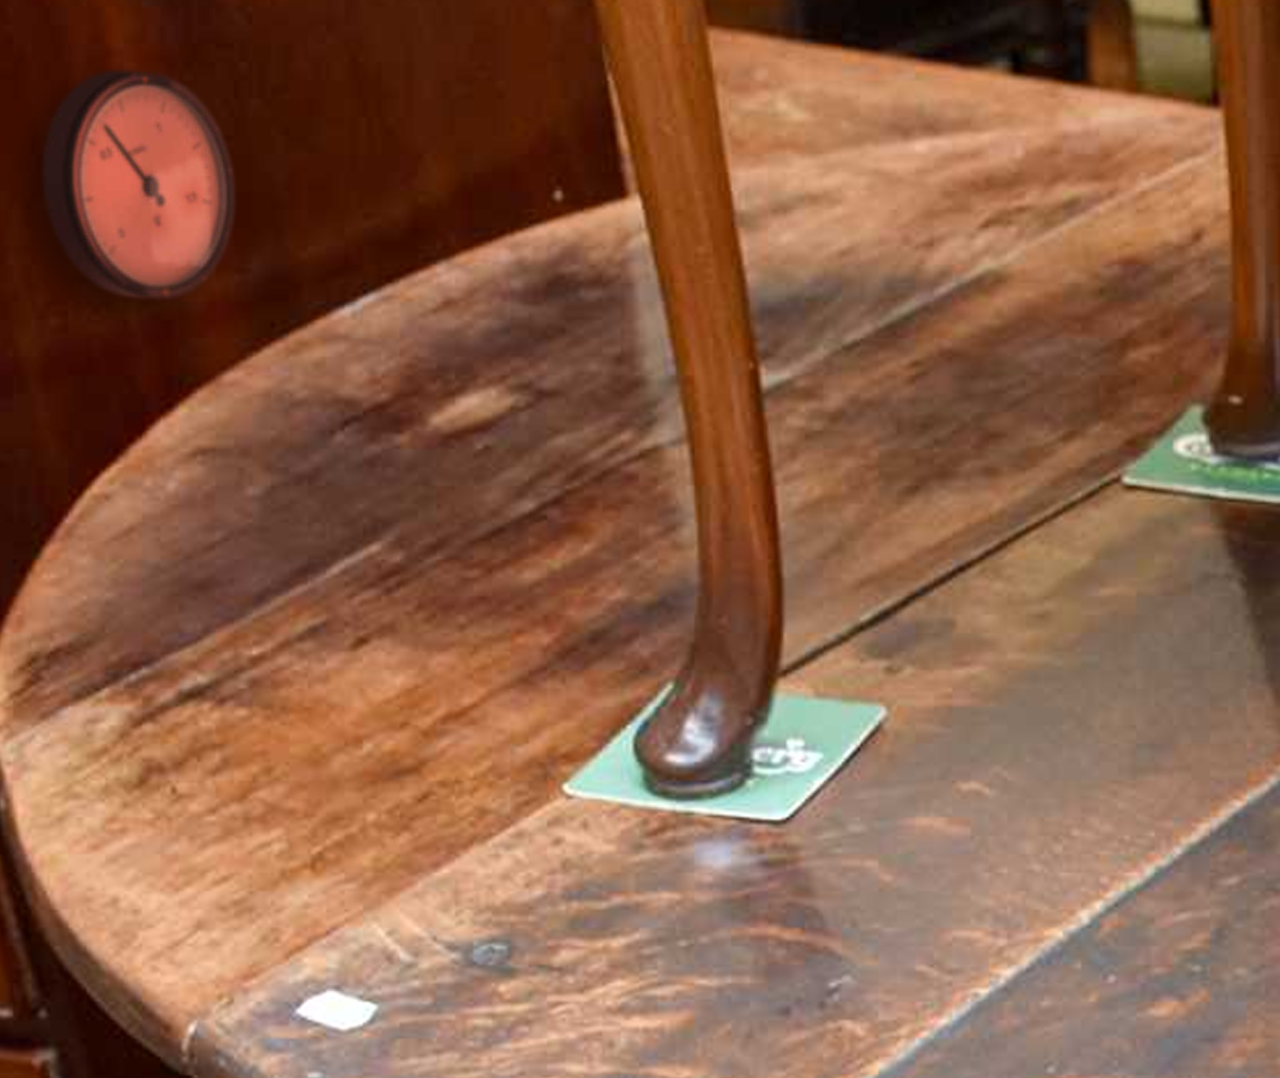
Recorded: 0.6 V
